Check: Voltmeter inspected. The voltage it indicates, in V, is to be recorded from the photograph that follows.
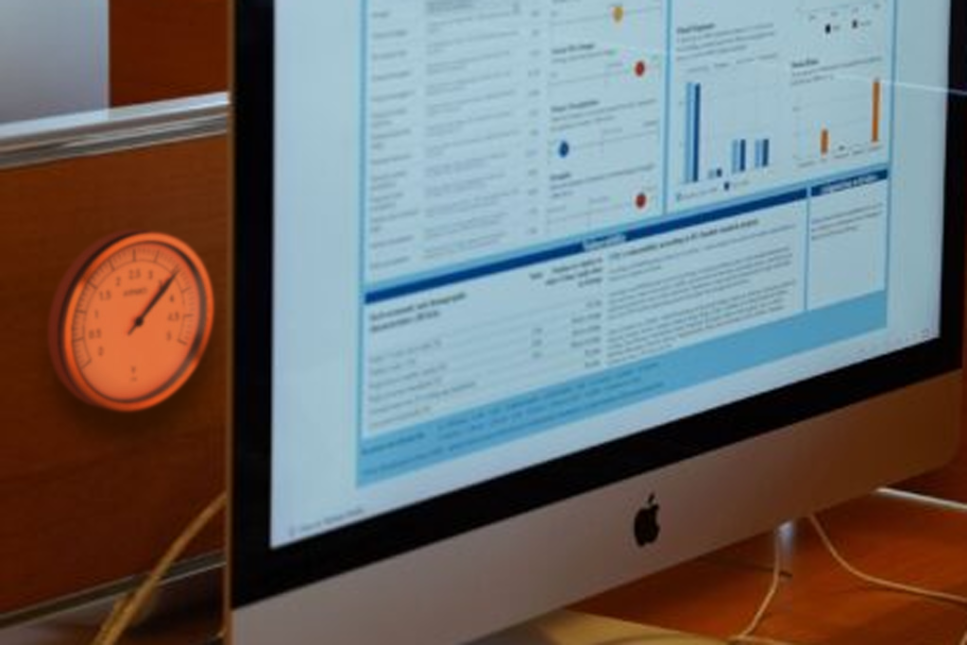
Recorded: 3.5 V
